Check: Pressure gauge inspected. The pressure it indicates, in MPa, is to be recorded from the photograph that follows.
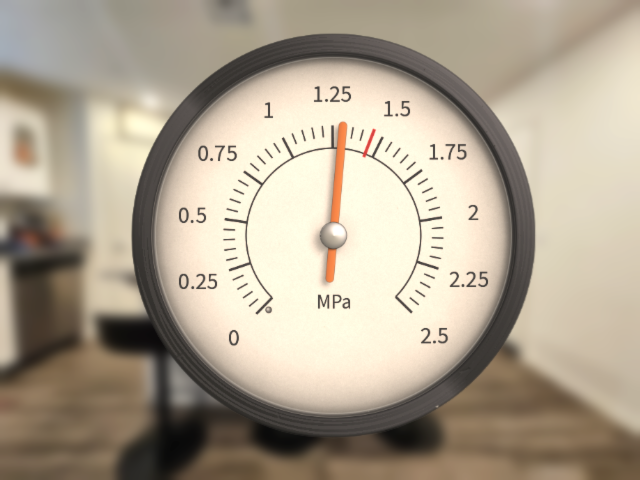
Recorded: 1.3 MPa
